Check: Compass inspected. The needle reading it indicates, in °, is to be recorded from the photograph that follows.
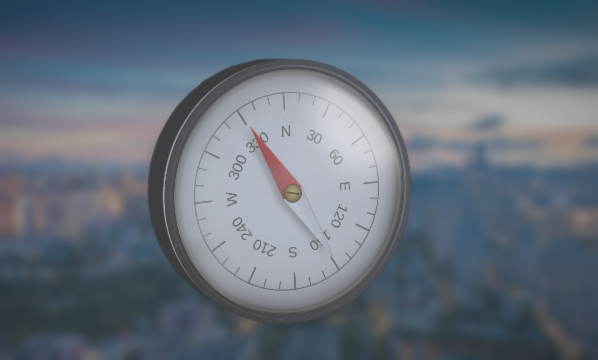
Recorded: 330 °
